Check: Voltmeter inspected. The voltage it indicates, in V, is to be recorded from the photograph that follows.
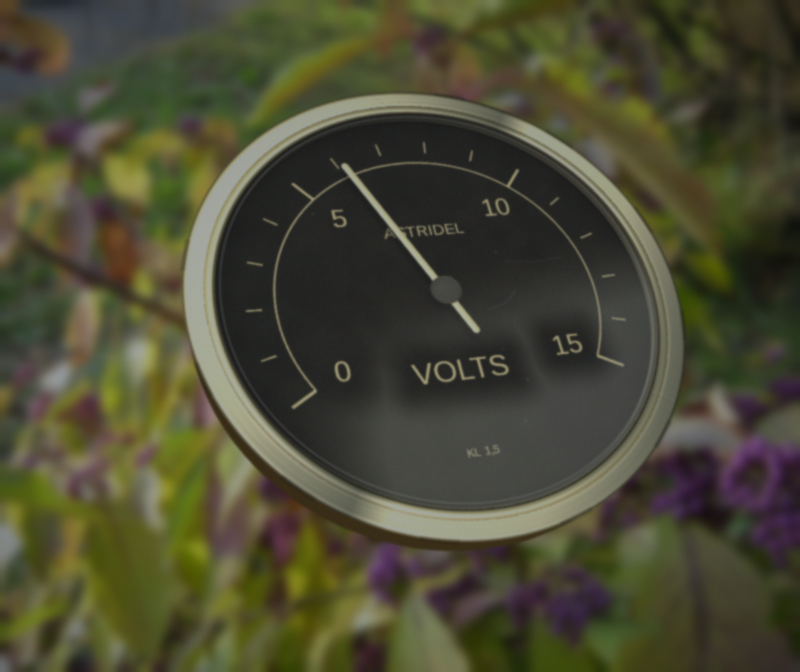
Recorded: 6 V
